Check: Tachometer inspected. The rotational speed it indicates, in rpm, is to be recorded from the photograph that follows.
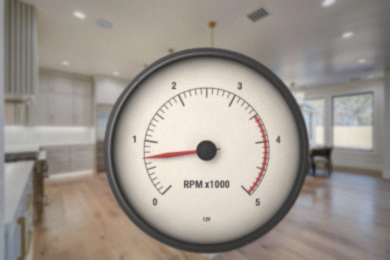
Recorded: 700 rpm
